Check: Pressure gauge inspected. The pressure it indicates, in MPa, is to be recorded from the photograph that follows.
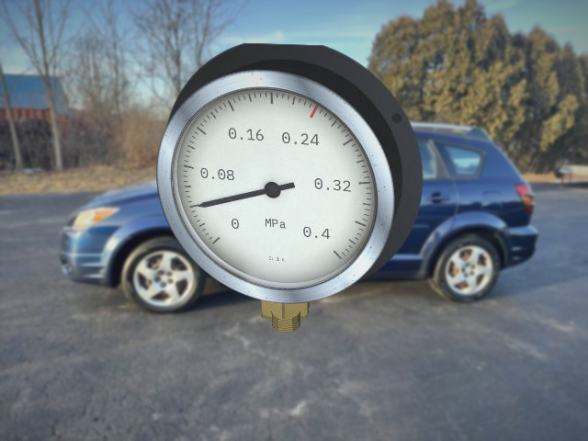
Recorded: 0.04 MPa
